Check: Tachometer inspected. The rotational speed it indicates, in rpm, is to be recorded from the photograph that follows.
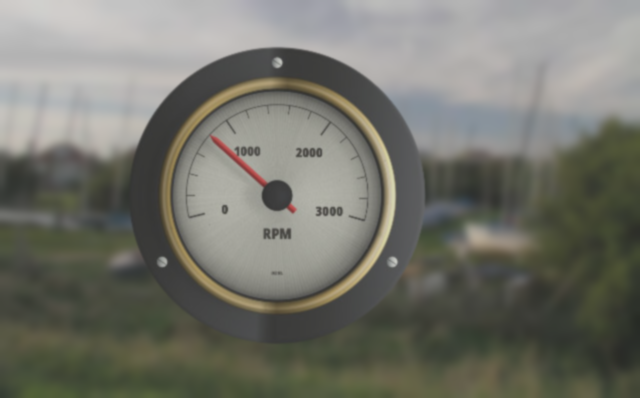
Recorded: 800 rpm
